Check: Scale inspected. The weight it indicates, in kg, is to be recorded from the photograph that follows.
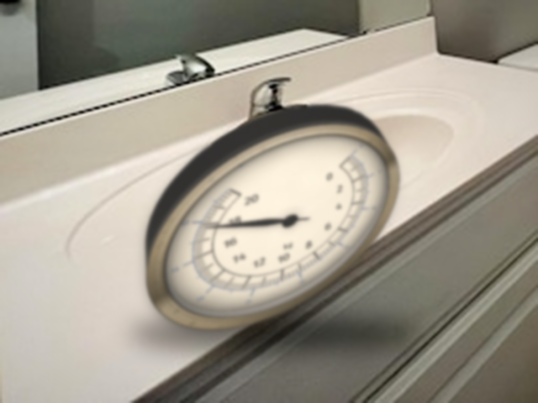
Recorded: 18 kg
